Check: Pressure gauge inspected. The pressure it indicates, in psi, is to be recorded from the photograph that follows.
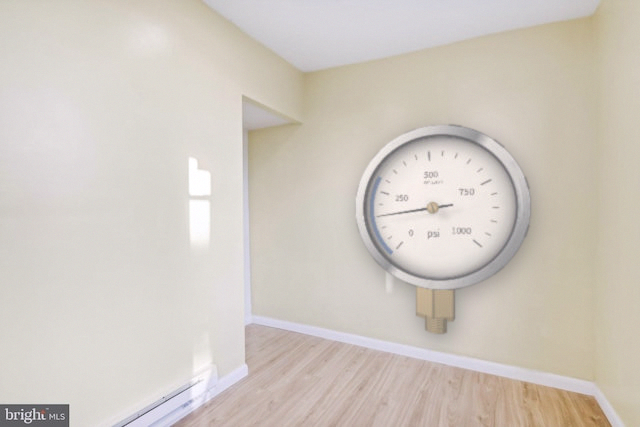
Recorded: 150 psi
